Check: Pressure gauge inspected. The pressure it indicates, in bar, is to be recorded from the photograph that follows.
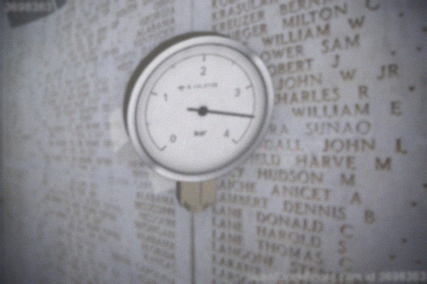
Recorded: 3.5 bar
